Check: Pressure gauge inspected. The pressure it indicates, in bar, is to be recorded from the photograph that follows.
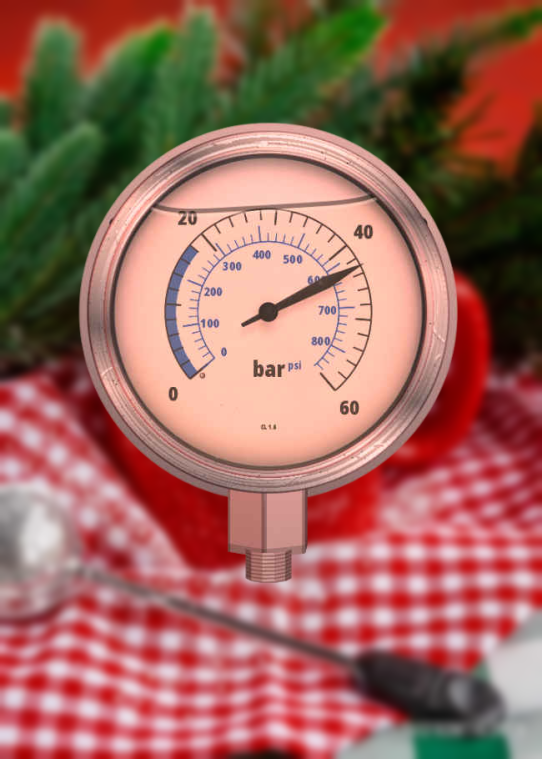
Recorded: 43 bar
